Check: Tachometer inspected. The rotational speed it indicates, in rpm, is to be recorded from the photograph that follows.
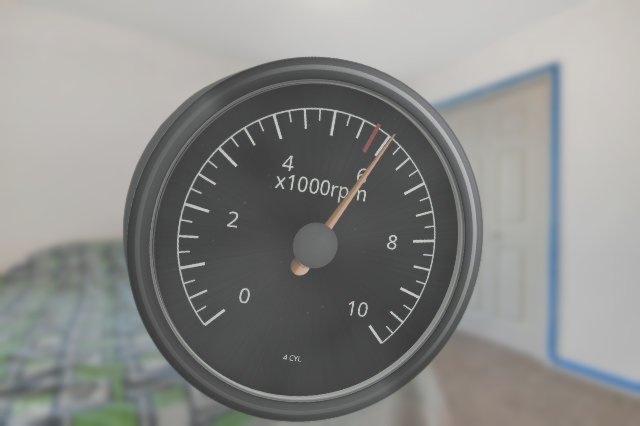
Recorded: 6000 rpm
